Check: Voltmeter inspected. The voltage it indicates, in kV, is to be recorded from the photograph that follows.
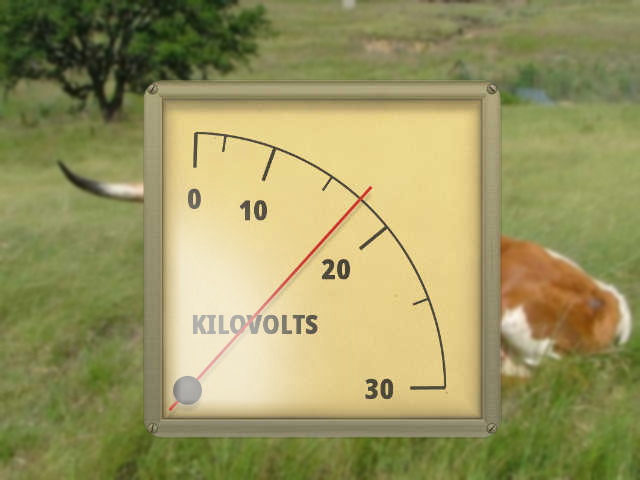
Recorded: 17.5 kV
